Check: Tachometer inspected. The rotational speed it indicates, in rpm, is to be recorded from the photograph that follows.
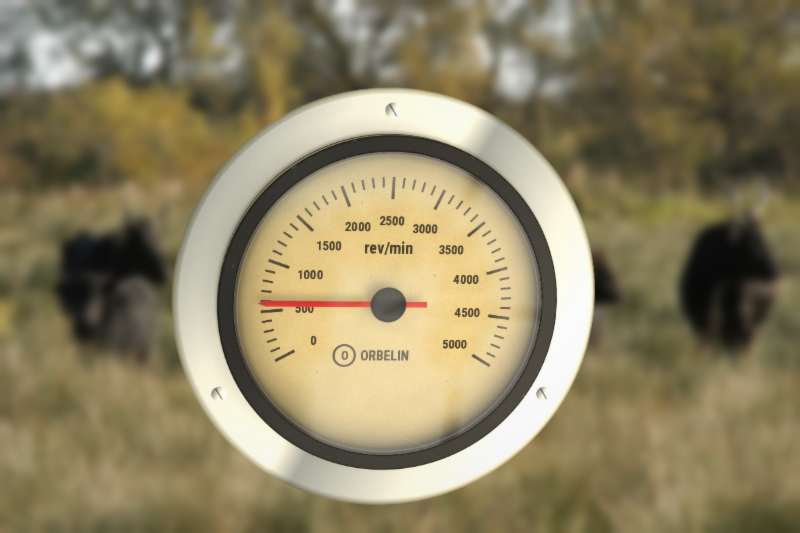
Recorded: 600 rpm
